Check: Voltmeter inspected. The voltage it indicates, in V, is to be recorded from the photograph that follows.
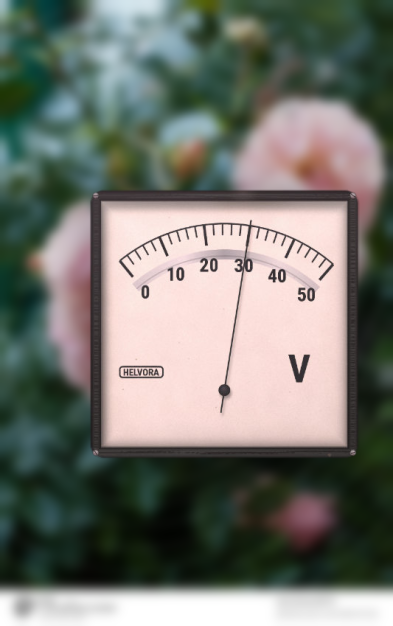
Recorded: 30 V
